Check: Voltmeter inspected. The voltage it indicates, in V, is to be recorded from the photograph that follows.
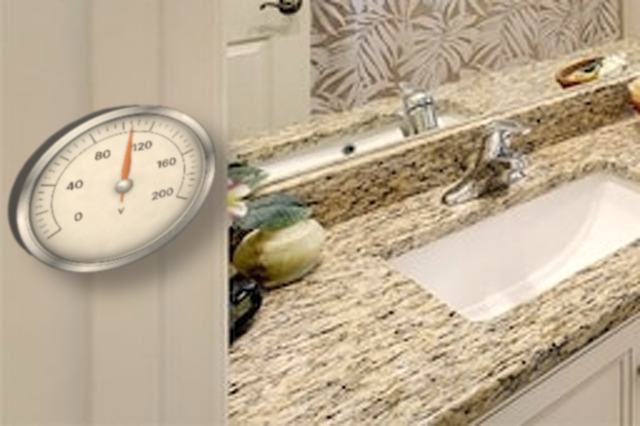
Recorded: 105 V
